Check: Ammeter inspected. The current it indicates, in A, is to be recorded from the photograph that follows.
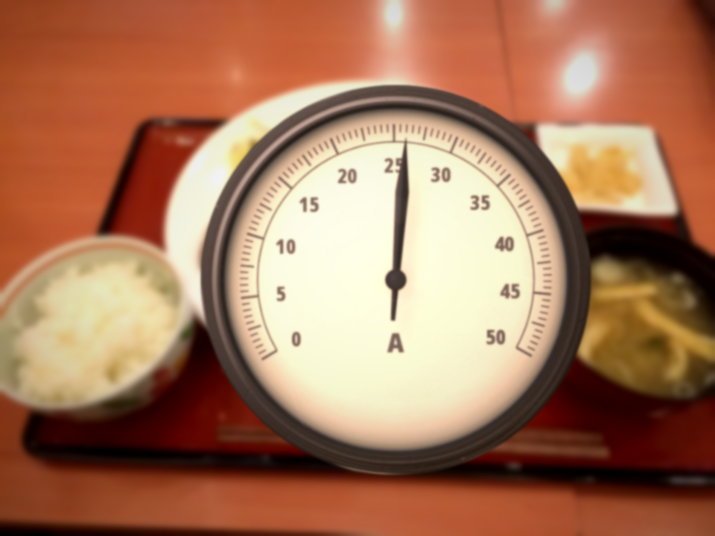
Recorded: 26 A
